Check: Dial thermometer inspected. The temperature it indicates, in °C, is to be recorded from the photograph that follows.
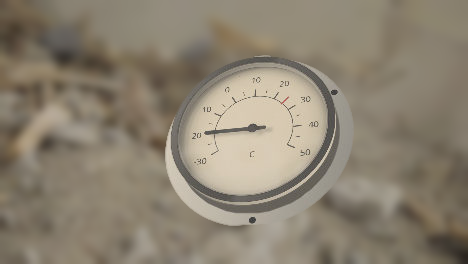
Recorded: -20 °C
